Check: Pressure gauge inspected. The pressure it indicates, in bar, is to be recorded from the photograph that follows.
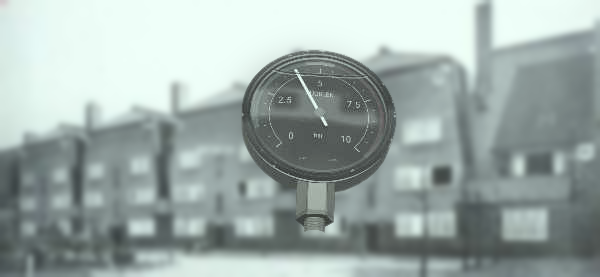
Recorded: 4 bar
